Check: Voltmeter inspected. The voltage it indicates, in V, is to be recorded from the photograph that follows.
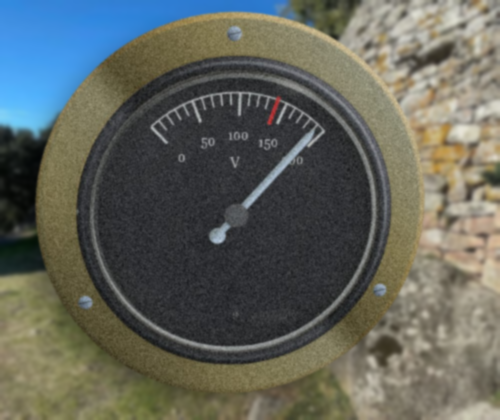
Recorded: 190 V
